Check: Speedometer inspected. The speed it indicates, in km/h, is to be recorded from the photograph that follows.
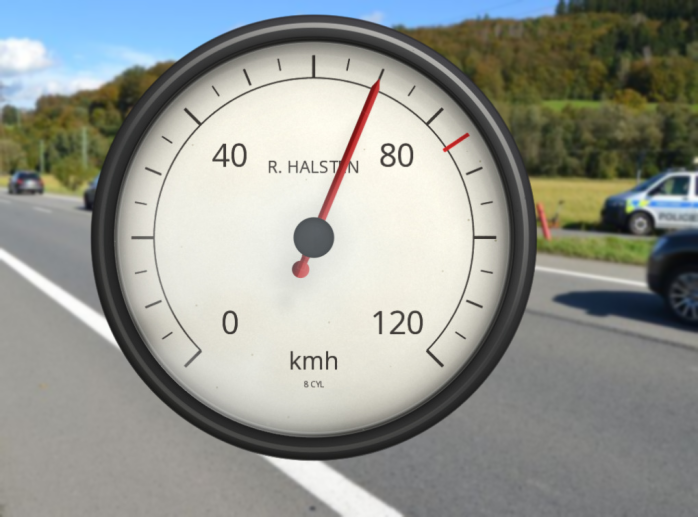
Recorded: 70 km/h
